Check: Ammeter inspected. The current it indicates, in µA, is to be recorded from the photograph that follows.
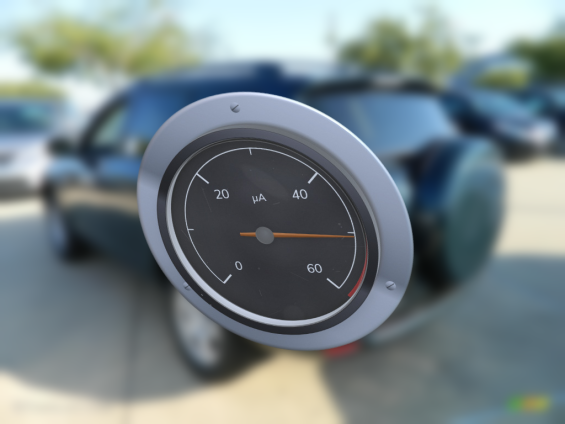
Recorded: 50 µA
